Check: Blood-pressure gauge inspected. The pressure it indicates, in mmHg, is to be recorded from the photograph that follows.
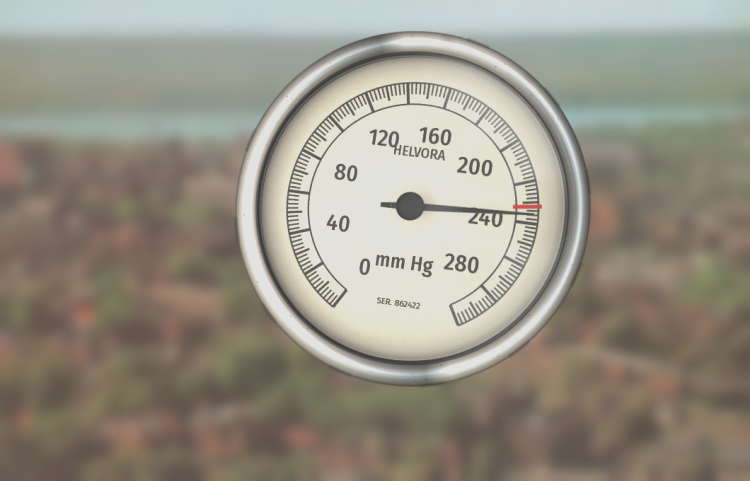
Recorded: 236 mmHg
